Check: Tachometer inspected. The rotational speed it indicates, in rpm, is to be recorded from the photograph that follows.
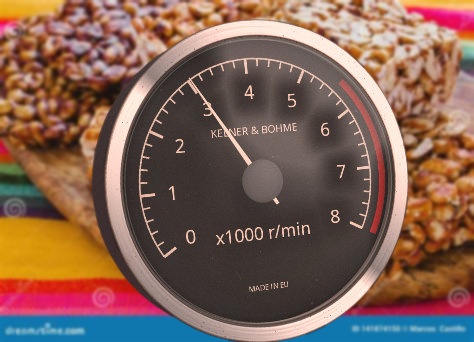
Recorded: 3000 rpm
